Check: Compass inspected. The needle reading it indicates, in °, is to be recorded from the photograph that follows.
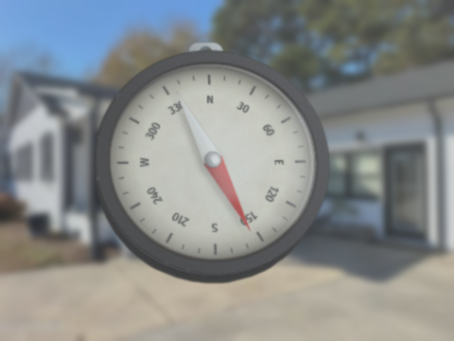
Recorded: 155 °
